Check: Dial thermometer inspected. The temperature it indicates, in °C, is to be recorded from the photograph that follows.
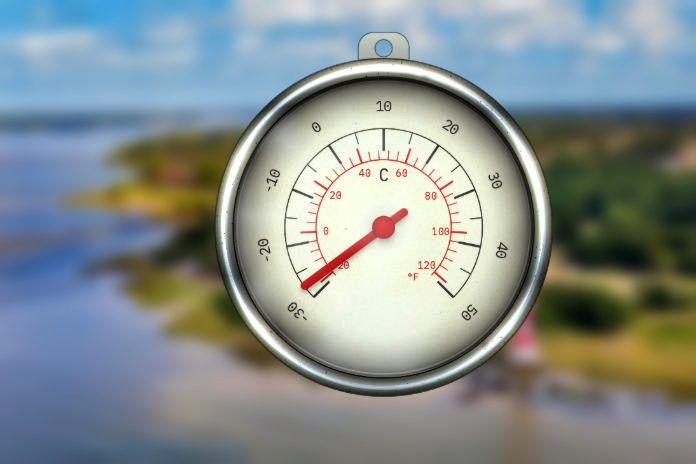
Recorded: -27.5 °C
